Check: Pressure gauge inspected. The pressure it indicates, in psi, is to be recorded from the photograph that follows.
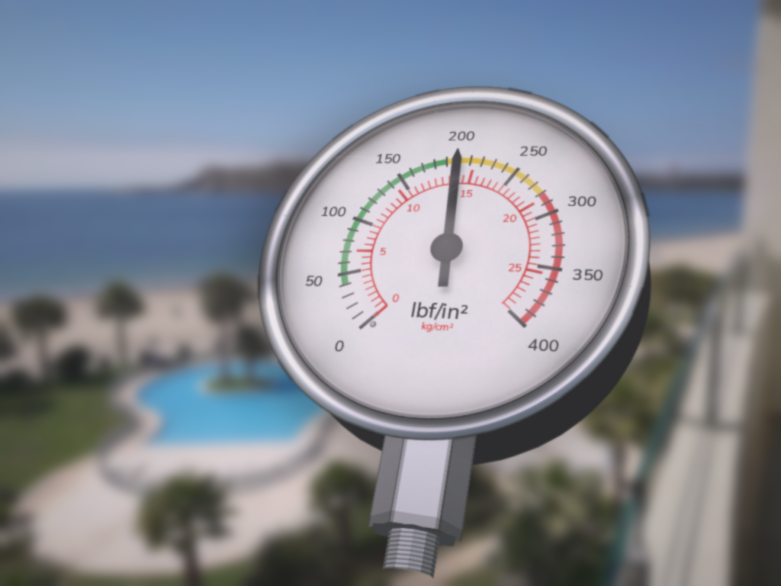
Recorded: 200 psi
